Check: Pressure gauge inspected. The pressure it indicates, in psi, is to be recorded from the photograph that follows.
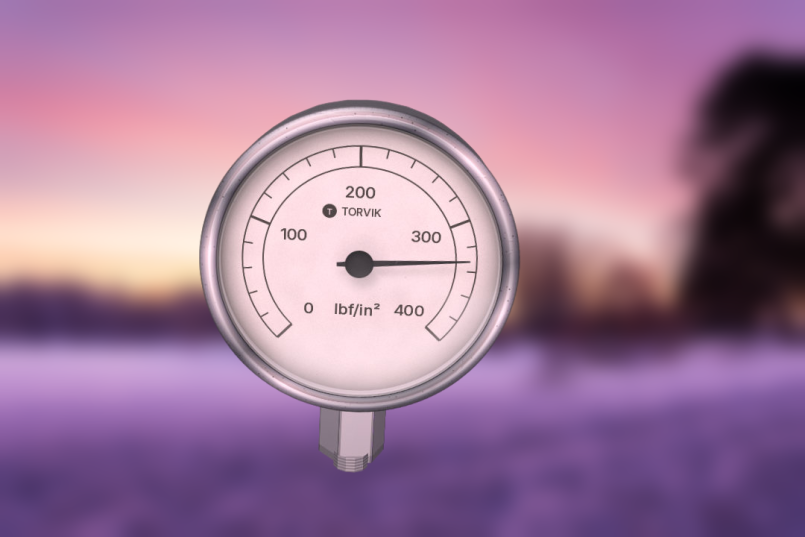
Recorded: 330 psi
